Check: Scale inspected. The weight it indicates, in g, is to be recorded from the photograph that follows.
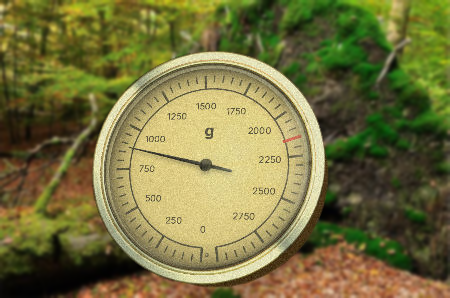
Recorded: 875 g
